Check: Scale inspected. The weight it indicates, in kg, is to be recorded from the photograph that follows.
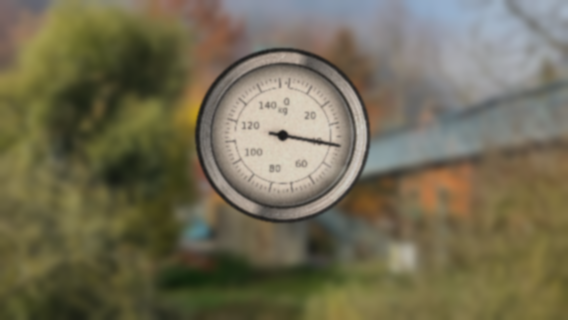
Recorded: 40 kg
